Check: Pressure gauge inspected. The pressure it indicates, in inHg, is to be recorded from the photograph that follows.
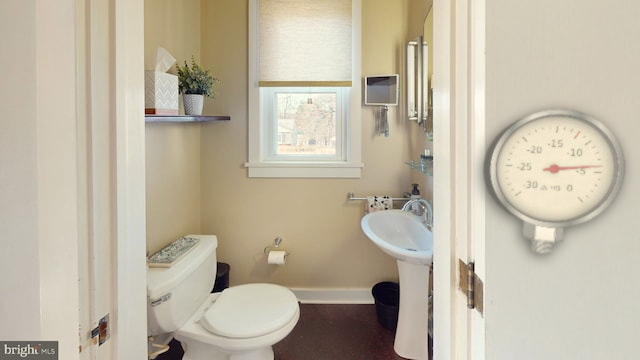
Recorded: -6 inHg
